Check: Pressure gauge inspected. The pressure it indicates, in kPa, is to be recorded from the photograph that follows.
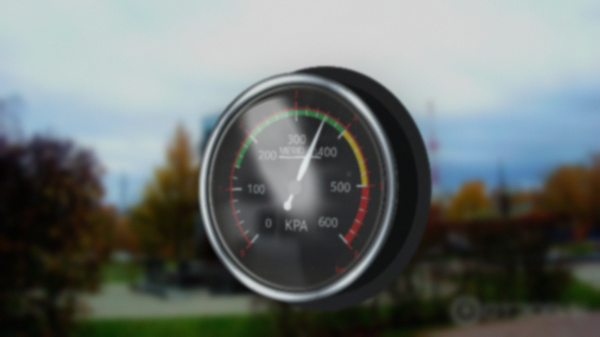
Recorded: 360 kPa
